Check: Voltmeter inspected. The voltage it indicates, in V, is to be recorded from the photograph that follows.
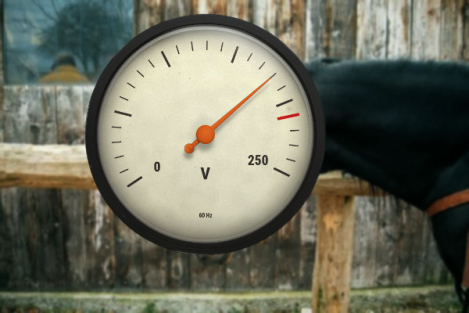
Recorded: 180 V
